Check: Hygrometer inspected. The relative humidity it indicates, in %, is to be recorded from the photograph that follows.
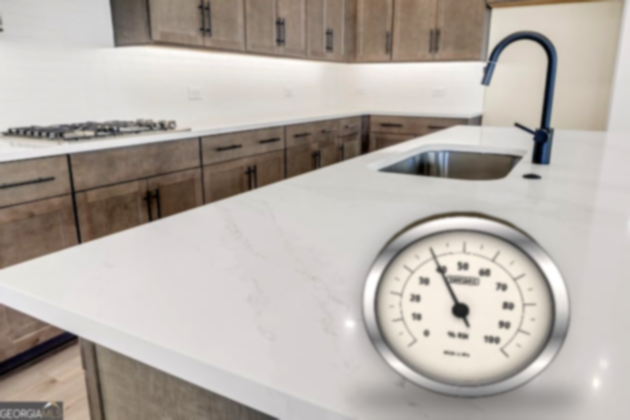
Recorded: 40 %
